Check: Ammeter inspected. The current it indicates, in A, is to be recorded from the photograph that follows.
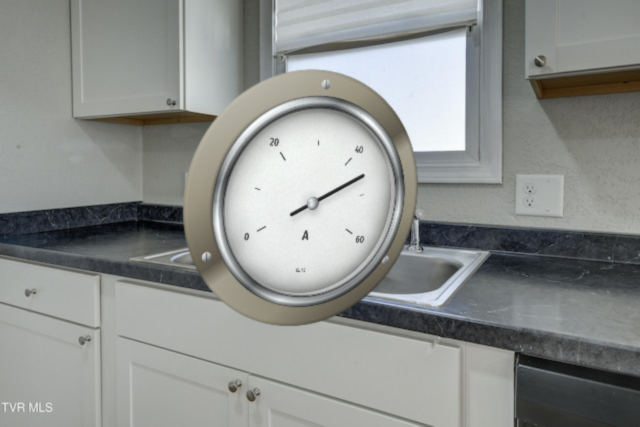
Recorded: 45 A
